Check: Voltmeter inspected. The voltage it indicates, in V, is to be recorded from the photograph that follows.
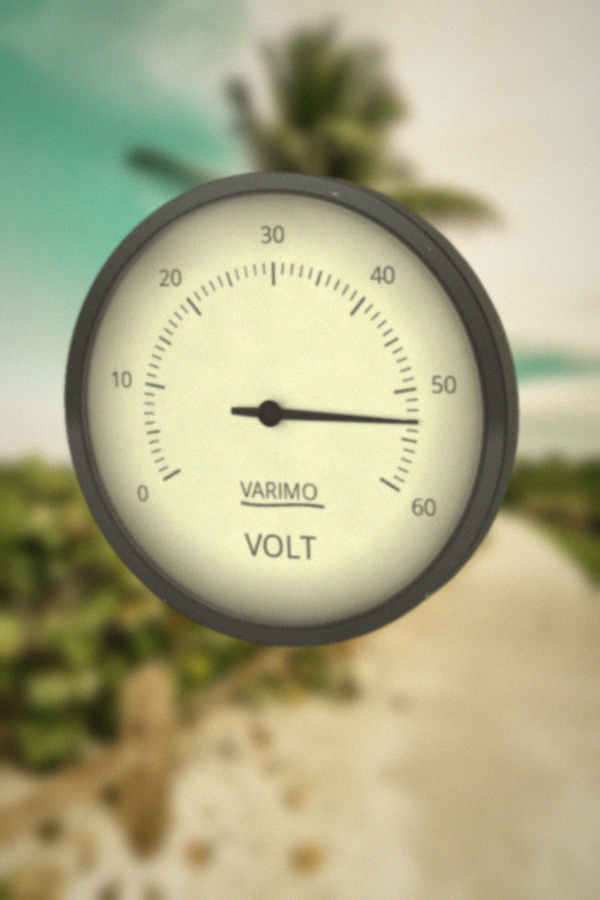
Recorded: 53 V
